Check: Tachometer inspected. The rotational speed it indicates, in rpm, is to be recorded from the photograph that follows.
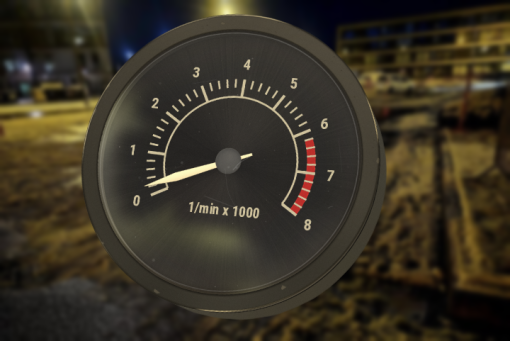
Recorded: 200 rpm
